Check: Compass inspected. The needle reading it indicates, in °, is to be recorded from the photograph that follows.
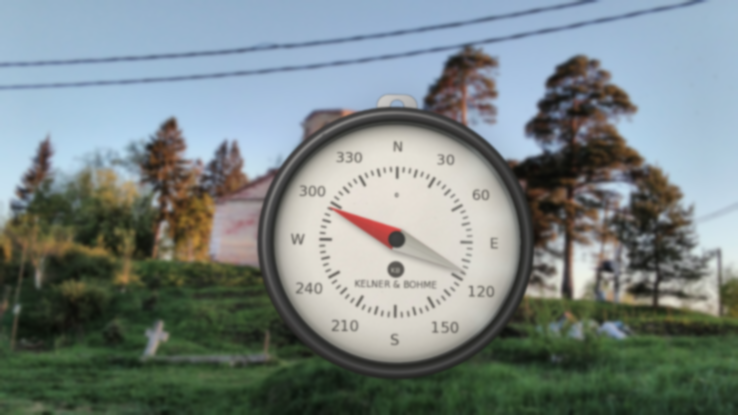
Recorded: 295 °
